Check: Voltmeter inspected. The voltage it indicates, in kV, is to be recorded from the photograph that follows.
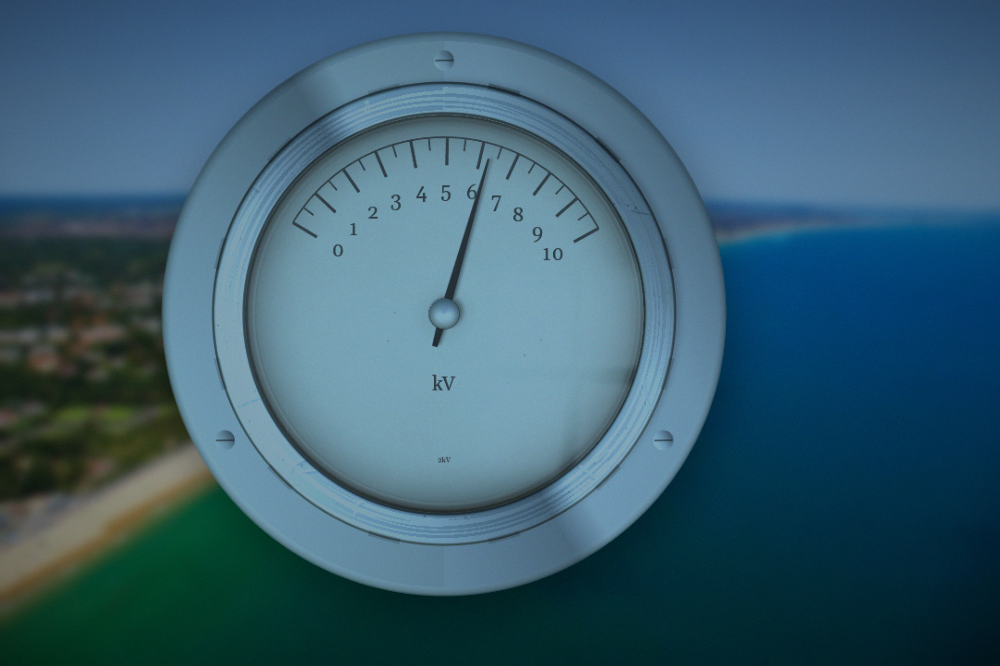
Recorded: 6.25 kV
